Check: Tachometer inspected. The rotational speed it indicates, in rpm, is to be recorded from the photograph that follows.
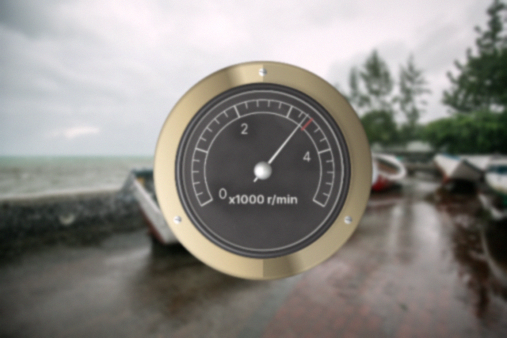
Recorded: 3300 rpm
